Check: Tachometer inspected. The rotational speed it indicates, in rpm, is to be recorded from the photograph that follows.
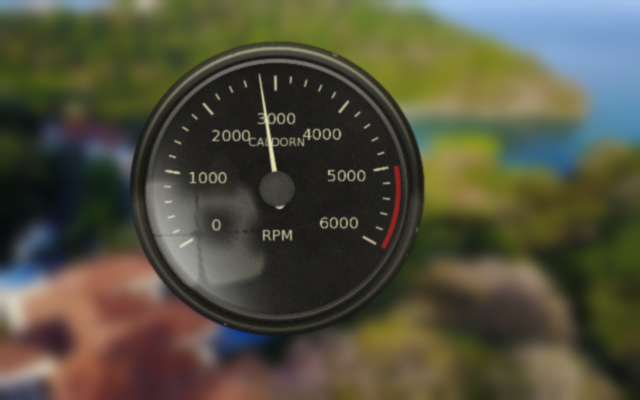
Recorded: 2800 rpm
